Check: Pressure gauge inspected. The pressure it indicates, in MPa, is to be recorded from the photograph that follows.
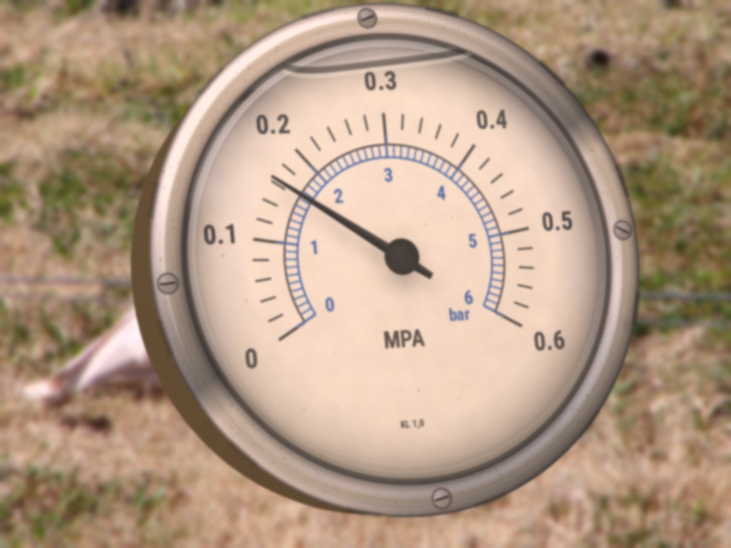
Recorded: 0.16 MPa
